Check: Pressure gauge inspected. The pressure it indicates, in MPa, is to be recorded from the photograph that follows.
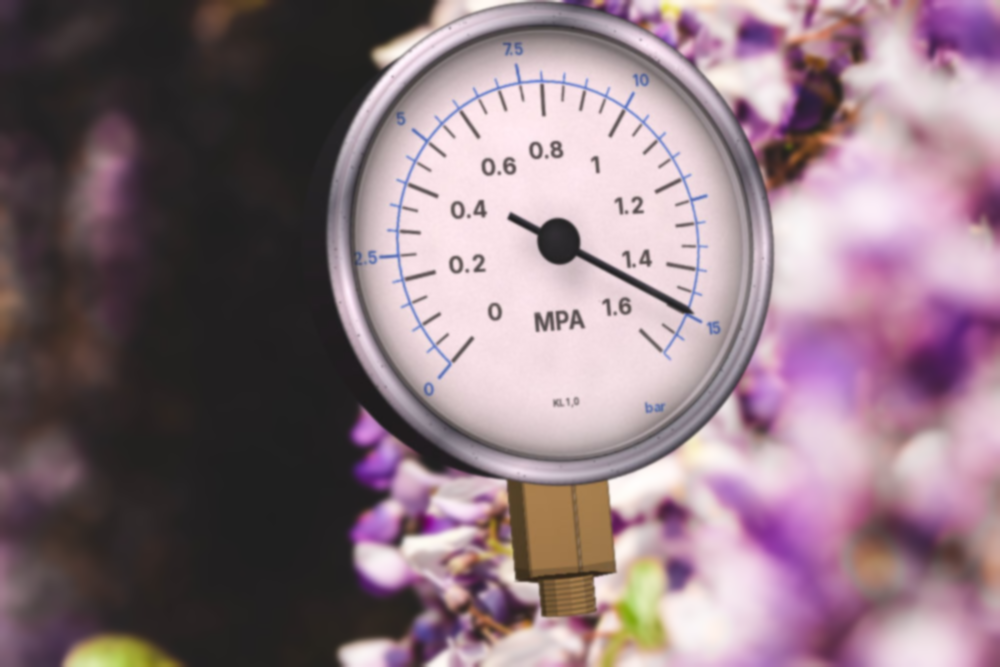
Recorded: 1.5 MPa
